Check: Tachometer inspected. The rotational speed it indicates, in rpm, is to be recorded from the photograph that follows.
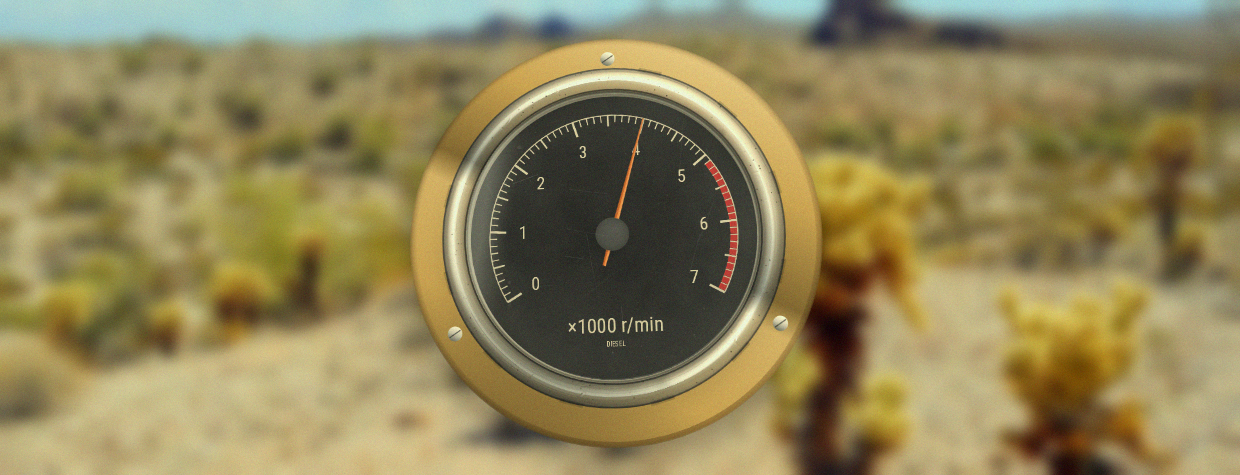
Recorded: 4000 rpm
